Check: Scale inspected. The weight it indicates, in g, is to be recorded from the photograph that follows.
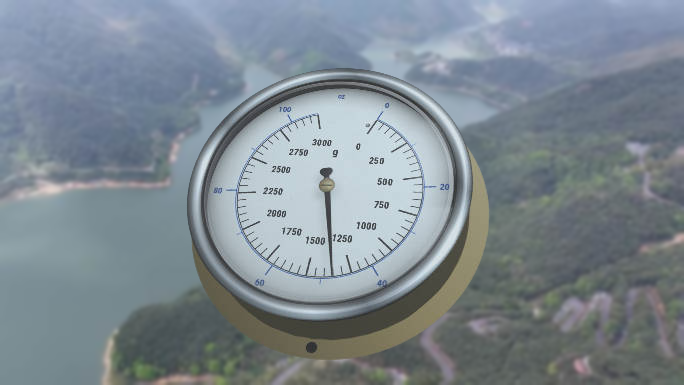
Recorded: 1350 g
